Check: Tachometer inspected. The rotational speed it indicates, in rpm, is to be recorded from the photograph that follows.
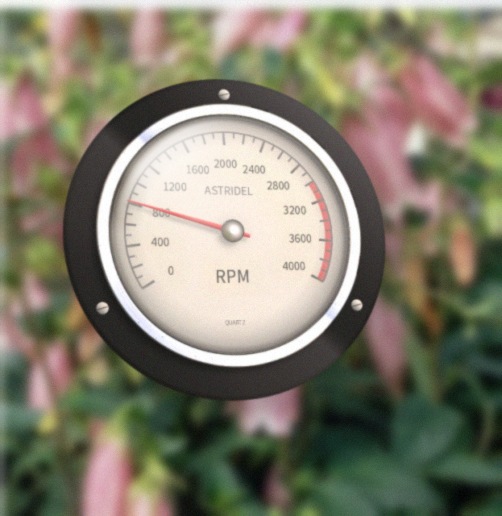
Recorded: 800 rpm
